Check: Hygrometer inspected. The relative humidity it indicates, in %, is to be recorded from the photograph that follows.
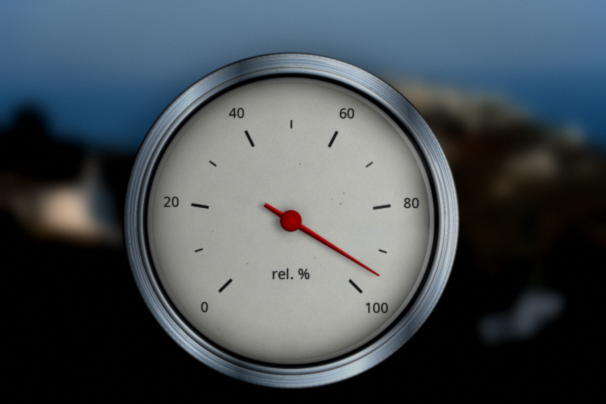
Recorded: 95 %
